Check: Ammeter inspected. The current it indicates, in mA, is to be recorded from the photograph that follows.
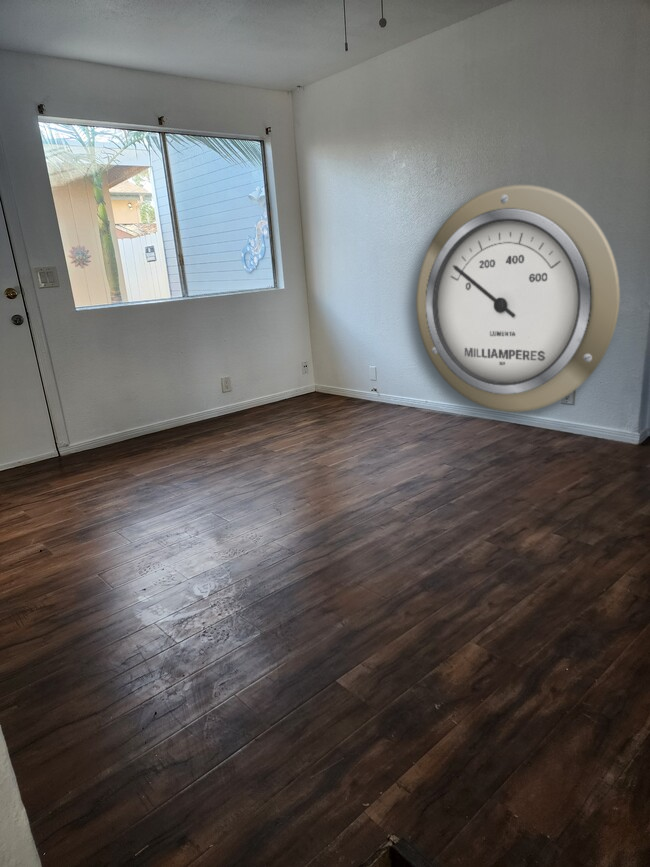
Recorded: 50 mA
